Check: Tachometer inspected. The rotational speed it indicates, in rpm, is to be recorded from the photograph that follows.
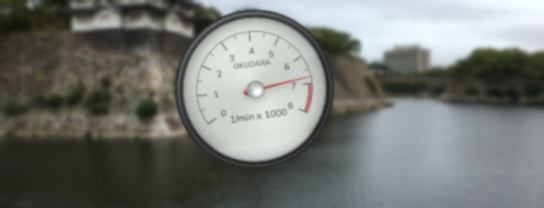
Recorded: 6750 rpm
